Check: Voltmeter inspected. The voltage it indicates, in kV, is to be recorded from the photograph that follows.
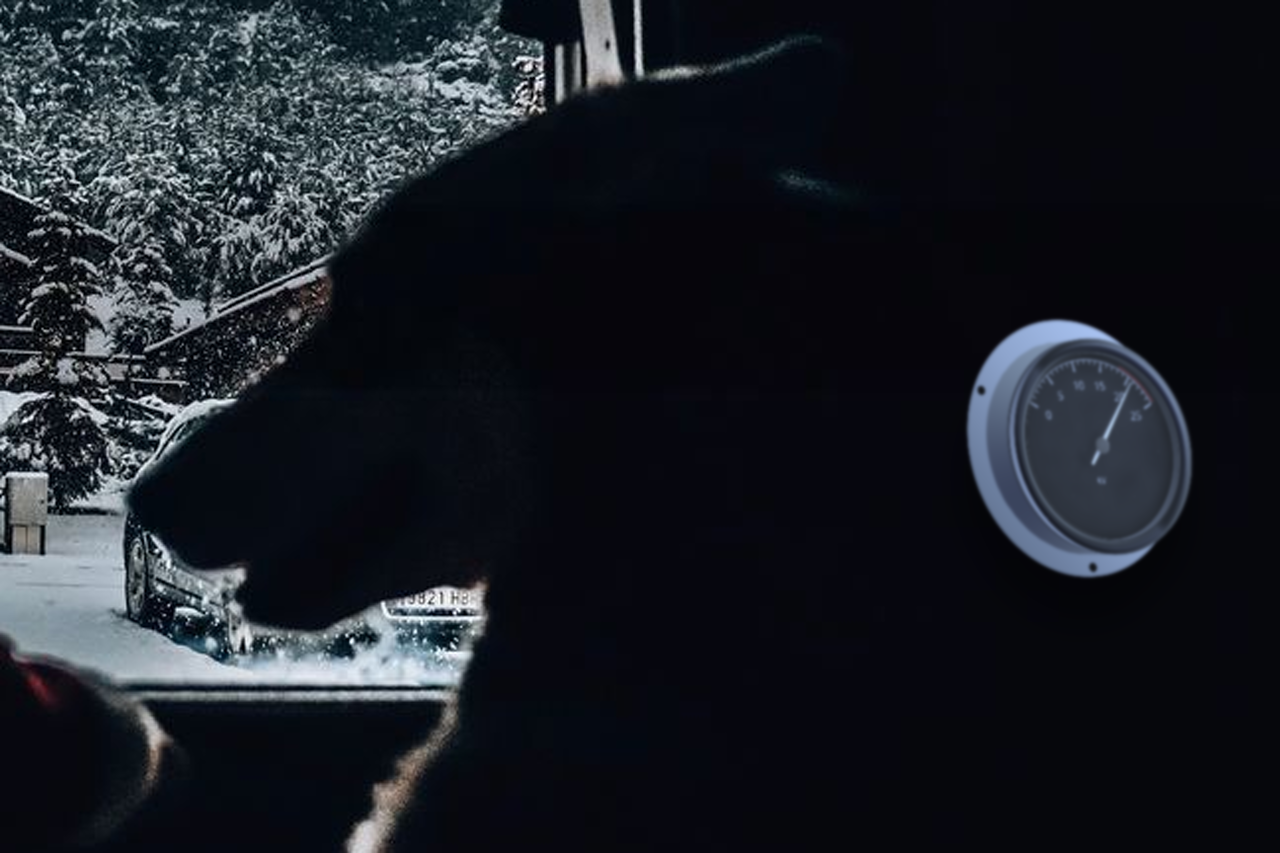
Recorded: 20 kV
